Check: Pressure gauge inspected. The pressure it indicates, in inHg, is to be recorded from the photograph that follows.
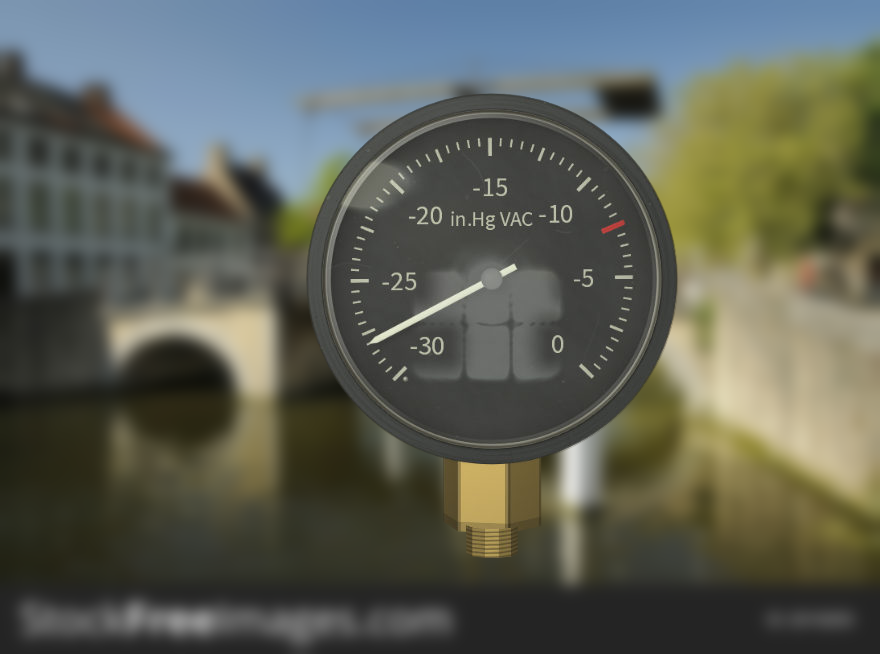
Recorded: -28 inHg
